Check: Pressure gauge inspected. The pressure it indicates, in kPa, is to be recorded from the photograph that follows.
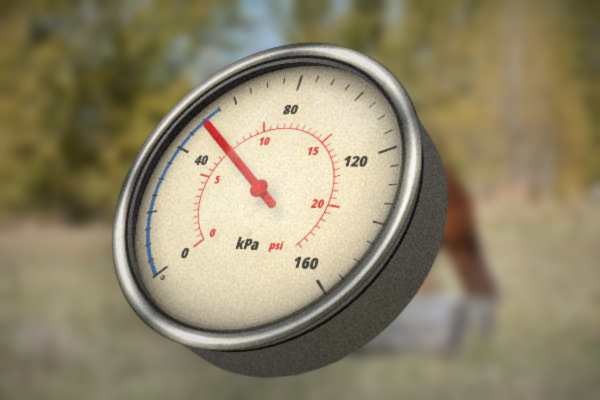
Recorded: 50 kPa
